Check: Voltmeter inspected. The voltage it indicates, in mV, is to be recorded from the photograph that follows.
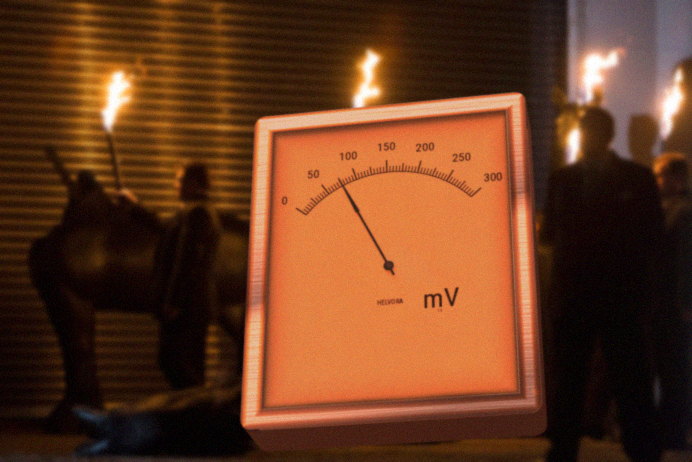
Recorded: 75 mV
